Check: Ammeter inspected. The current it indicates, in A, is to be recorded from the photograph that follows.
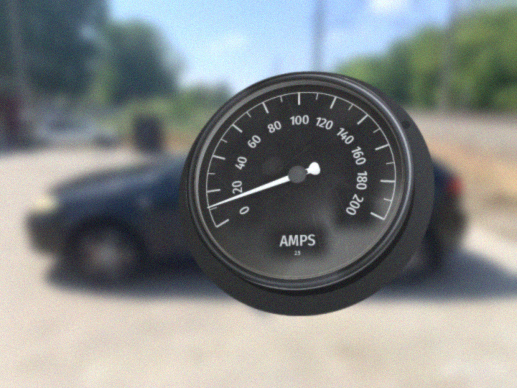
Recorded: 10 A
